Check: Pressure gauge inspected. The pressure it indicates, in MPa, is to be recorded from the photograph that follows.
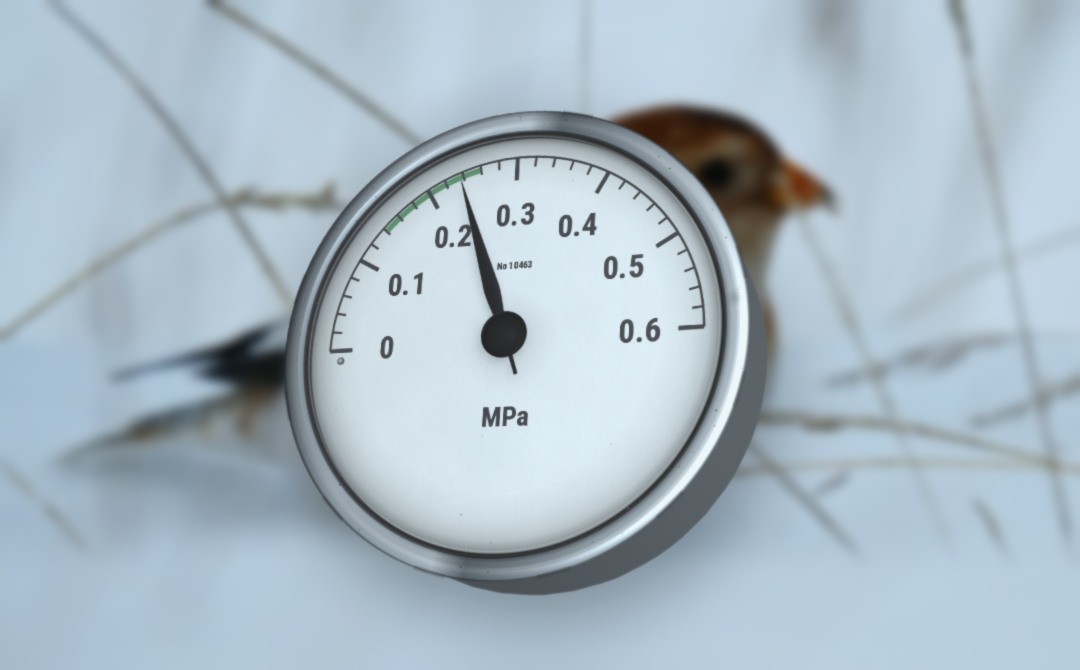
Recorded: 0.24 MPa
